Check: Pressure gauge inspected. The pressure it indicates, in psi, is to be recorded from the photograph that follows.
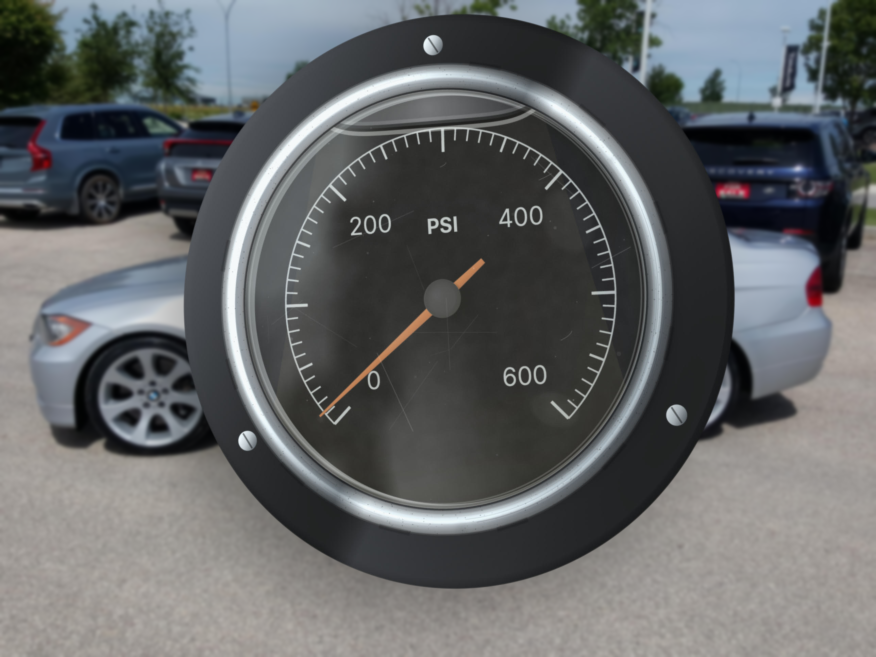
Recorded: 10 psi
